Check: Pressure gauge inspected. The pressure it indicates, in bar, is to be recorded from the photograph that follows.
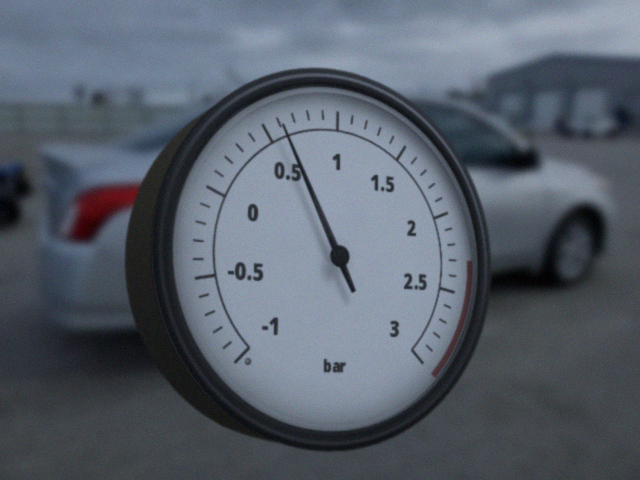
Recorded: 0.6 bar
